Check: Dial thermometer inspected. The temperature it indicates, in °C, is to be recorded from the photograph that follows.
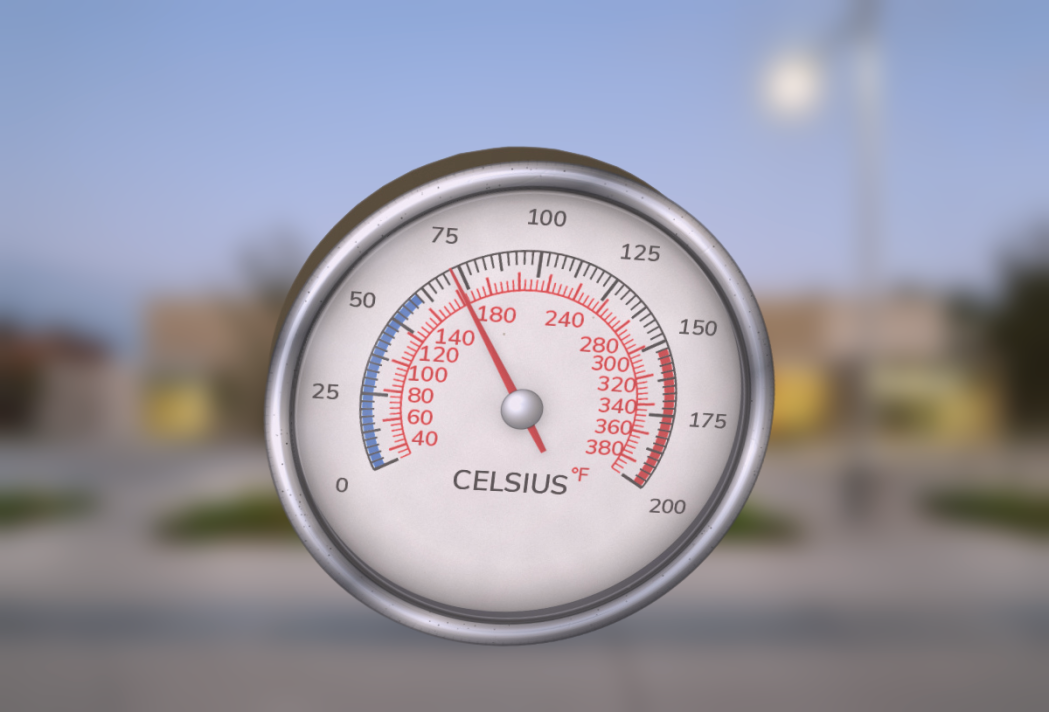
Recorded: 72.5 °C
